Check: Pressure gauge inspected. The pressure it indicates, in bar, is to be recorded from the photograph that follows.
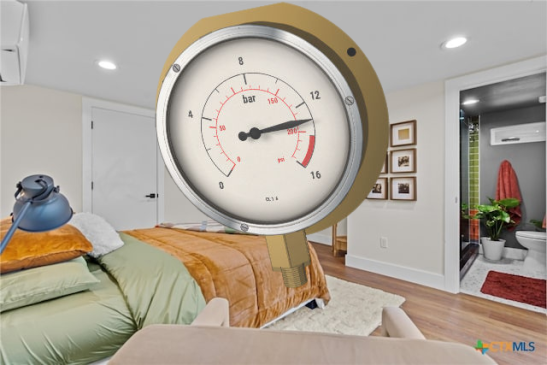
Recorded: 13 bar
